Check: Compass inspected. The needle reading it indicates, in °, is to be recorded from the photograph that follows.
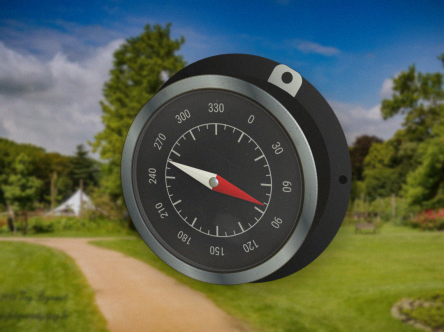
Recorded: 80 °
